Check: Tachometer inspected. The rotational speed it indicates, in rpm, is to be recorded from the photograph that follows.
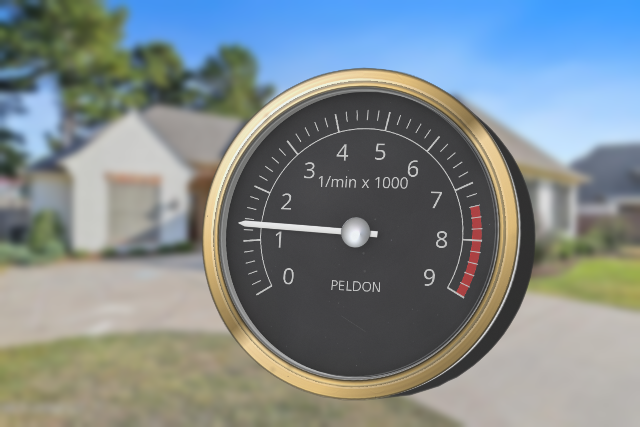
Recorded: 1300 rpm
